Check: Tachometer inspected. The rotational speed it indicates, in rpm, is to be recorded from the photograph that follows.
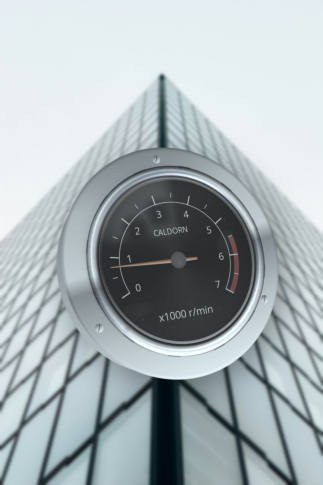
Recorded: 750 rpm
